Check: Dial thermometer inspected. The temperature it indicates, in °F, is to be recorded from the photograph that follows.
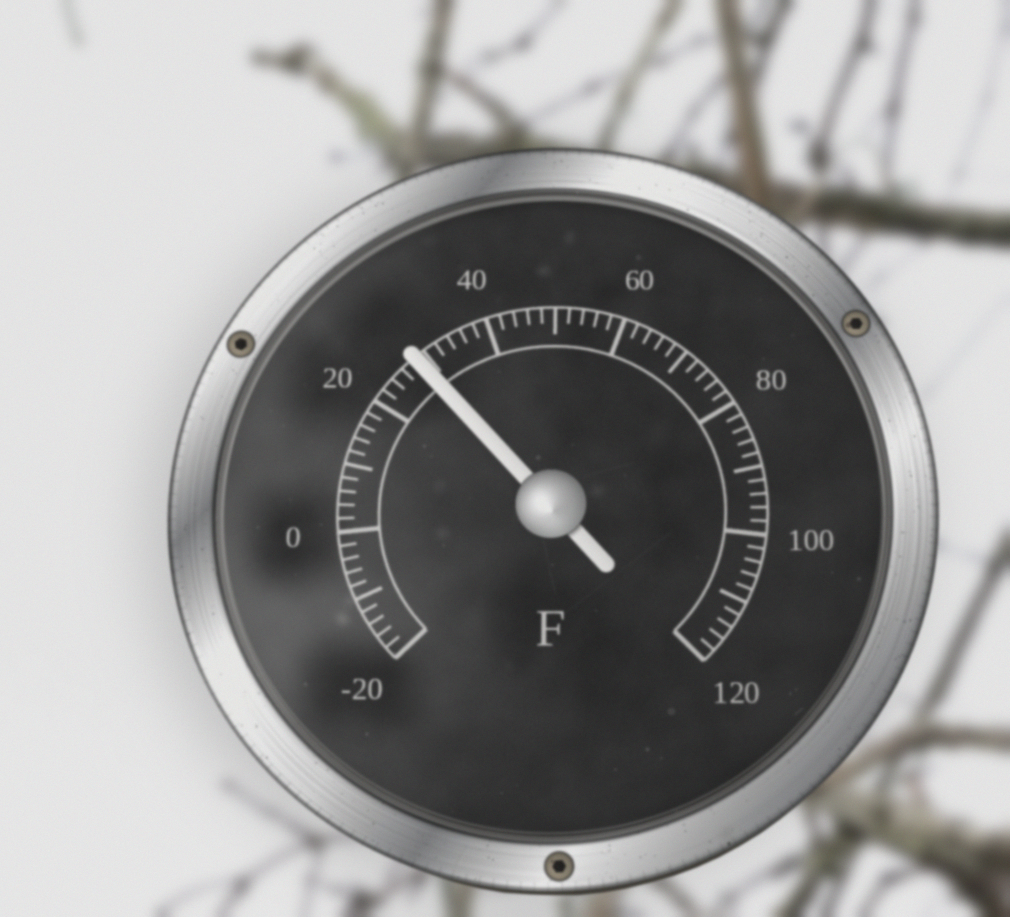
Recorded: 28 °F
